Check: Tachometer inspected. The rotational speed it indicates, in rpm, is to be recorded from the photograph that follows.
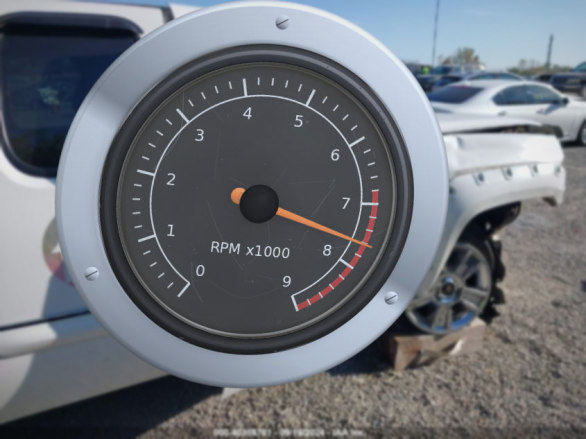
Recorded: 7600 rpm
